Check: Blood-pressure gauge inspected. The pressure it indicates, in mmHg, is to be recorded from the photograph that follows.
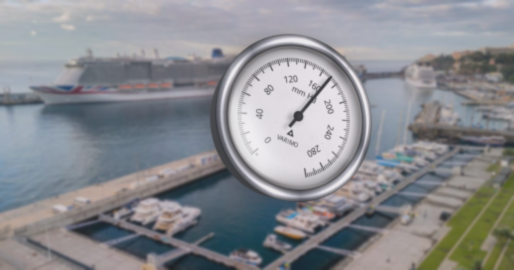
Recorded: 170 mmHg
